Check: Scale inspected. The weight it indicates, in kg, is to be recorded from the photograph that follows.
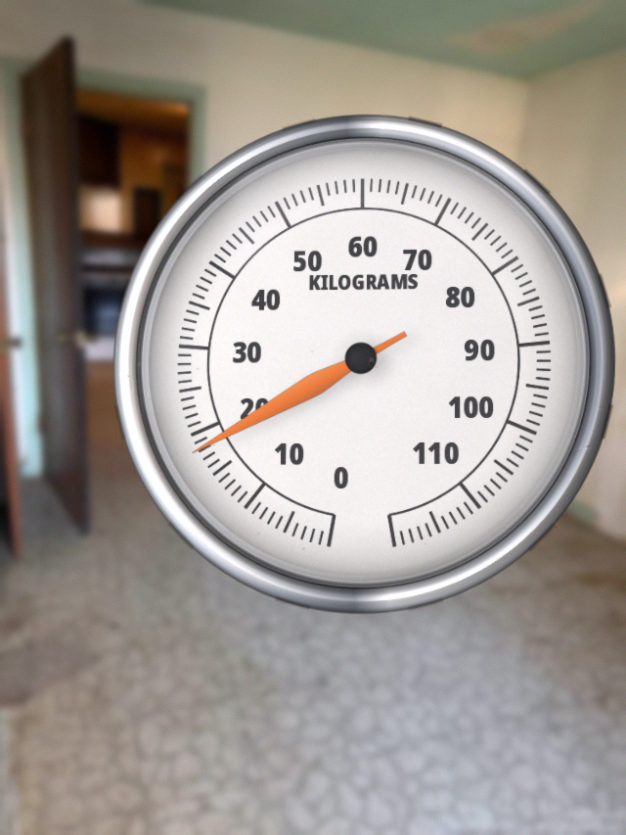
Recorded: 18 kg
